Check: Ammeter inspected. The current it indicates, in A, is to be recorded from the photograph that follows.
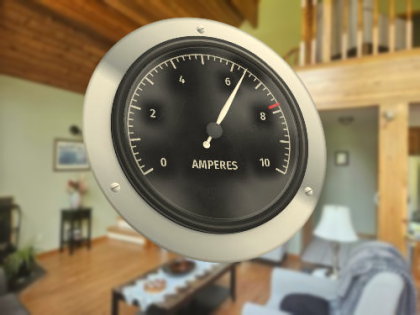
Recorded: 6.4 A
